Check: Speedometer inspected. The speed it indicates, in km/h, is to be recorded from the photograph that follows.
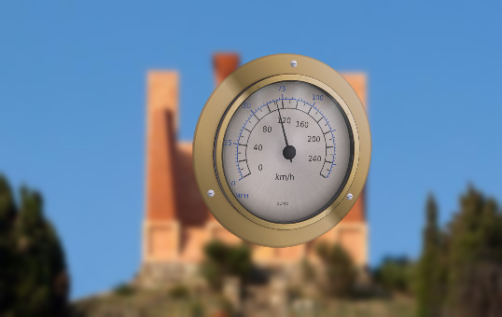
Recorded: 110 km/h
